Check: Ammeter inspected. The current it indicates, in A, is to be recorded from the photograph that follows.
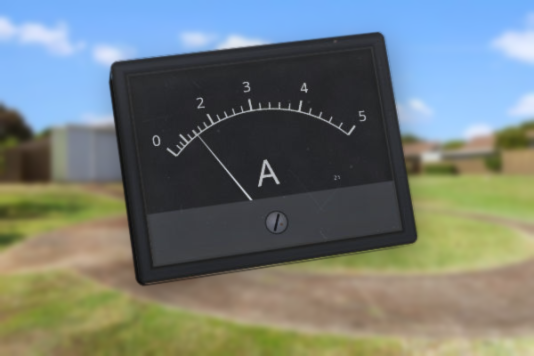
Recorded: 1.4 A
